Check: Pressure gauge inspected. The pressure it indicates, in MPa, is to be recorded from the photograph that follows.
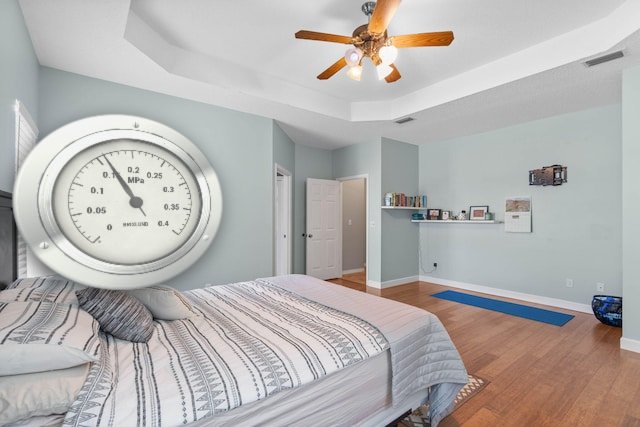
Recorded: 0.16 MPa
